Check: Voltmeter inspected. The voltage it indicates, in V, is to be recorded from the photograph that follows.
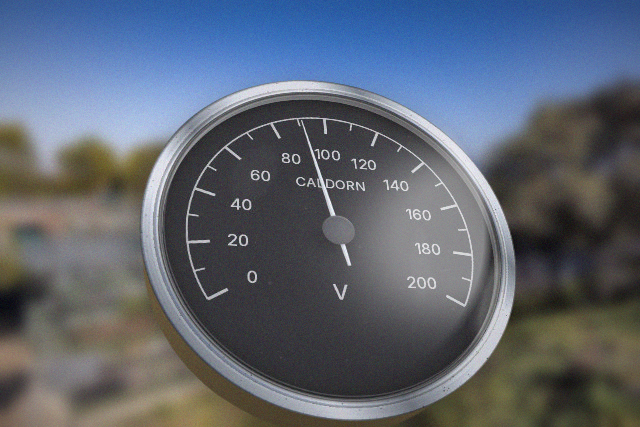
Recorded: 90 V
